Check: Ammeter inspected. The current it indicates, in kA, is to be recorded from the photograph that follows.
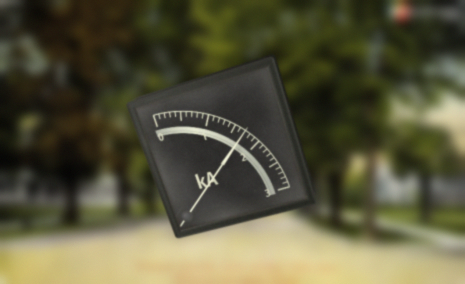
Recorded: 1.7 kA
